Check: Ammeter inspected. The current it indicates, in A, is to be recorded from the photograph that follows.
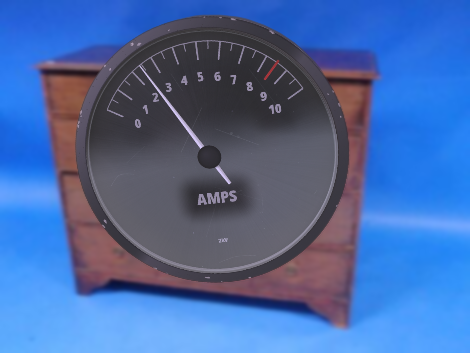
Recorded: 2.5 A
